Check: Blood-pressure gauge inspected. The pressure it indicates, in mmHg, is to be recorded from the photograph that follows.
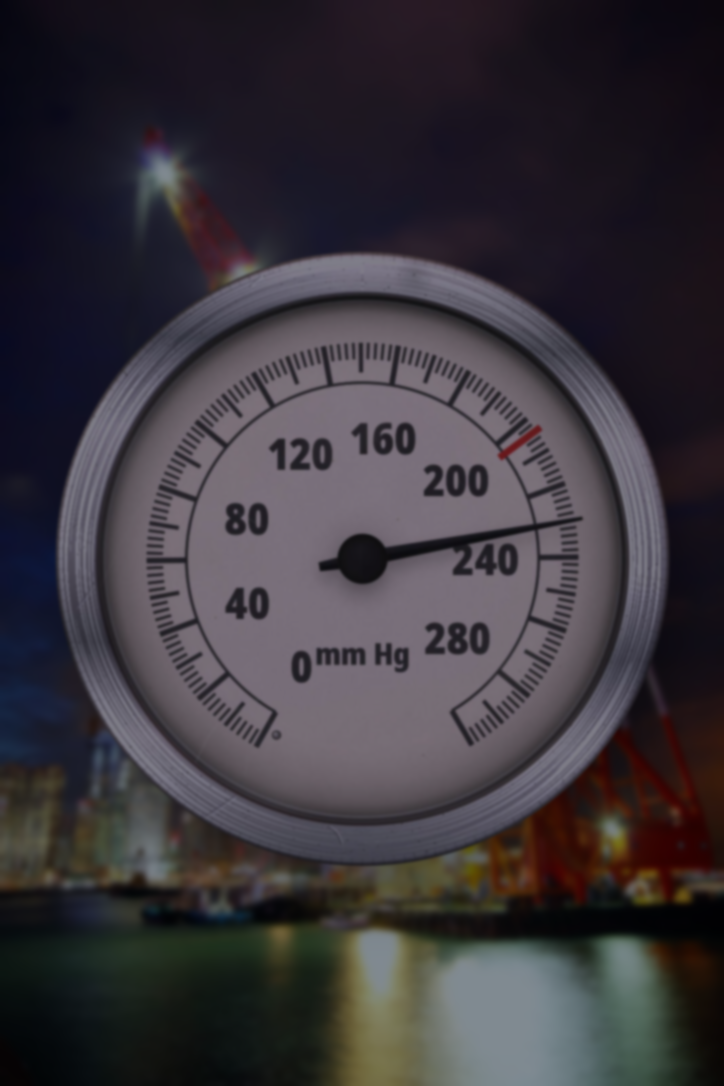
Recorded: 230 mmHg
